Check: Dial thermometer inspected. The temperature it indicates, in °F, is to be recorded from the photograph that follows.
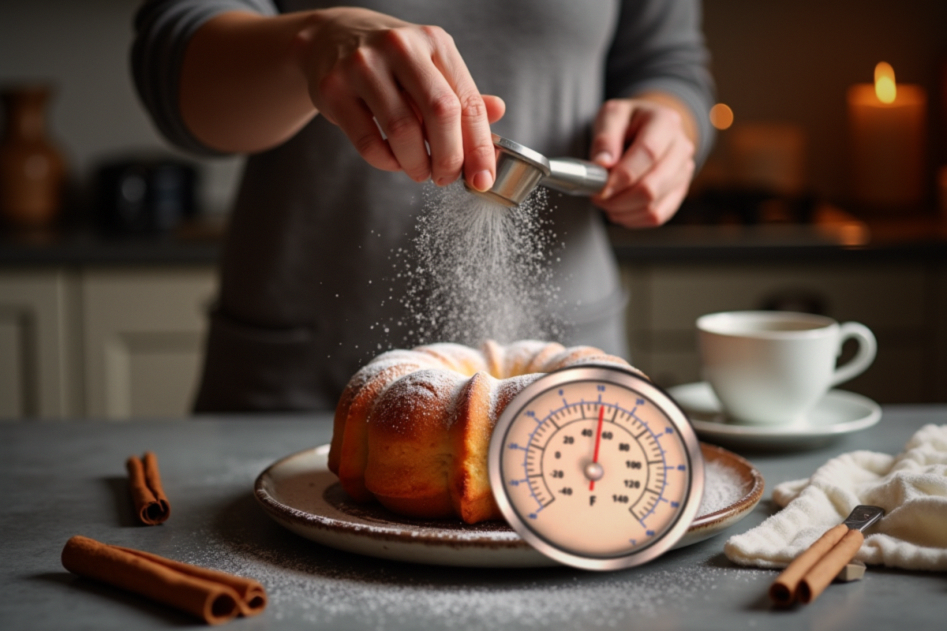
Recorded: 52 °F
